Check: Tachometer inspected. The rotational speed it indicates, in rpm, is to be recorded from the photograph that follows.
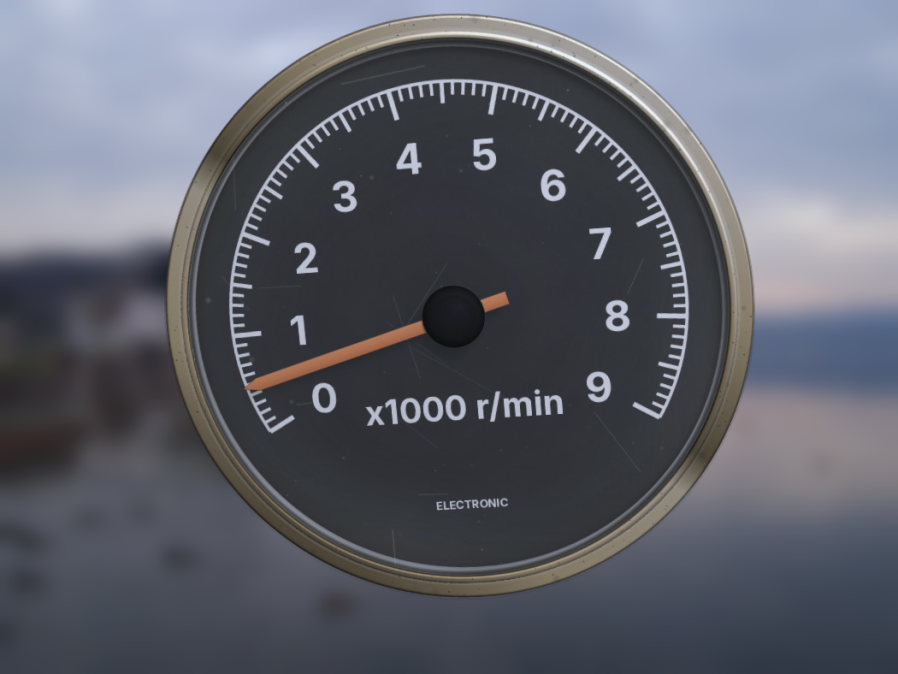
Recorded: 500 rpm
